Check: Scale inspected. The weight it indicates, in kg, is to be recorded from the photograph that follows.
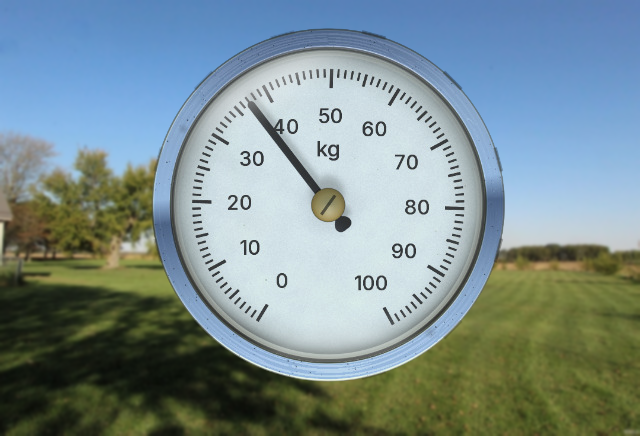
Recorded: 37 kg
